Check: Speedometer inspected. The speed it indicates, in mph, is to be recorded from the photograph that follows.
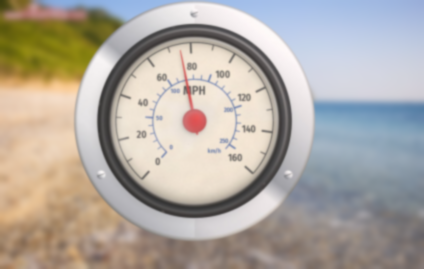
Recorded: 75 mph
